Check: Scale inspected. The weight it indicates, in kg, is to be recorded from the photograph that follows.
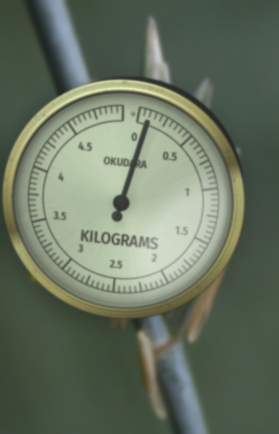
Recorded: 0.1 kg
